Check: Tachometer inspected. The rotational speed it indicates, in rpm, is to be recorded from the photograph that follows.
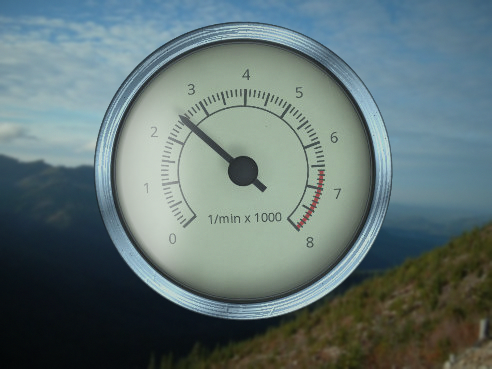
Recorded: 2500 rpm
